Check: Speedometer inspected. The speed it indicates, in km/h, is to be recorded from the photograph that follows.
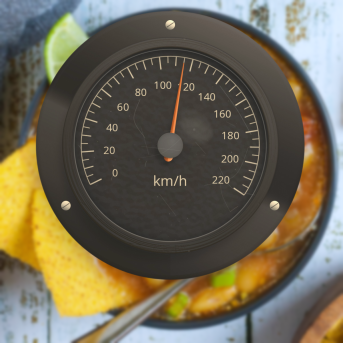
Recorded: 115 km/h
